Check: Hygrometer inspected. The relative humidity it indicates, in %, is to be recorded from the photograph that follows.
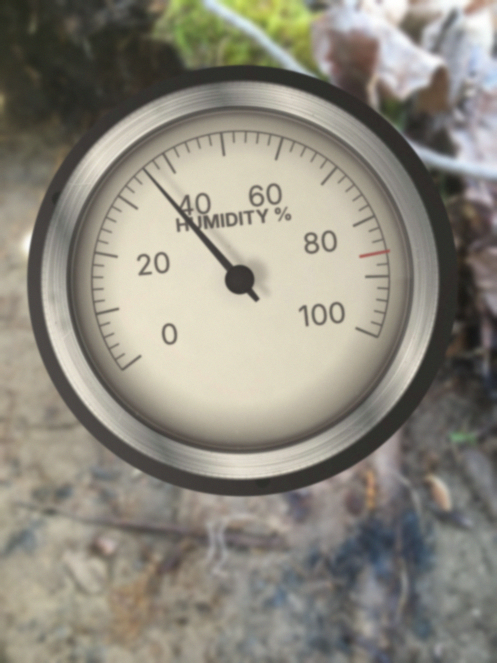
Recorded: 36 %
